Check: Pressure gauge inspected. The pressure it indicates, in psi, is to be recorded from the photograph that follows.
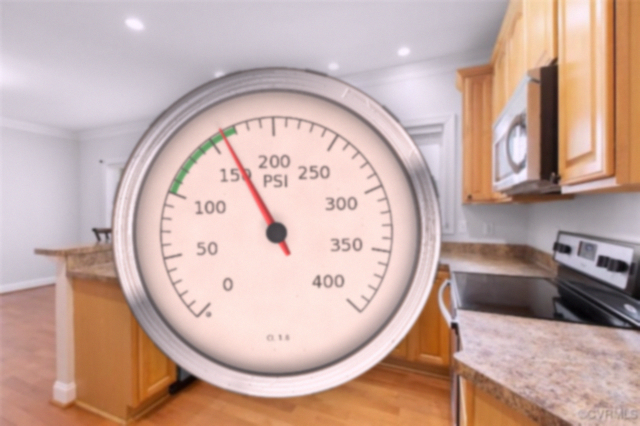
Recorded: 160 psi
